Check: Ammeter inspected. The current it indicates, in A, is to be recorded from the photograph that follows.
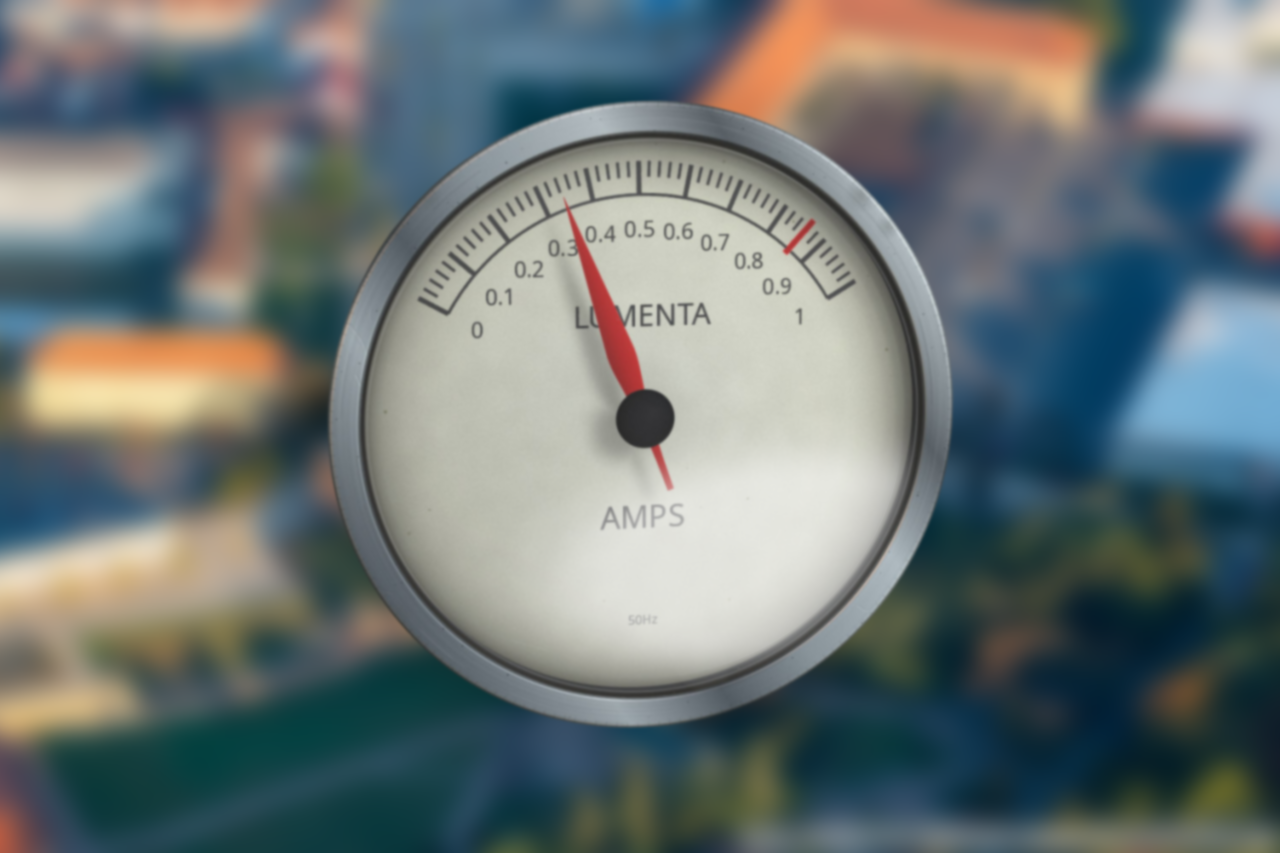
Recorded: 0.34 A
